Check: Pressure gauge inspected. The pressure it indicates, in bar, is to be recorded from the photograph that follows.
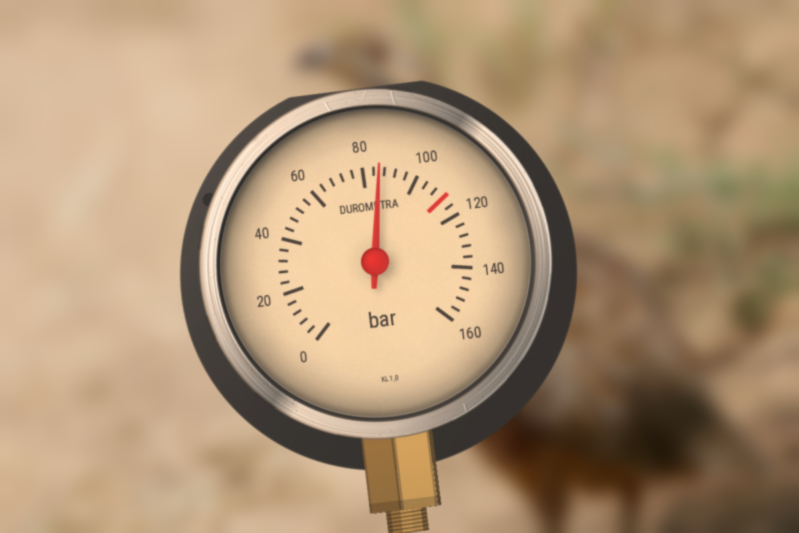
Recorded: 86 bar
